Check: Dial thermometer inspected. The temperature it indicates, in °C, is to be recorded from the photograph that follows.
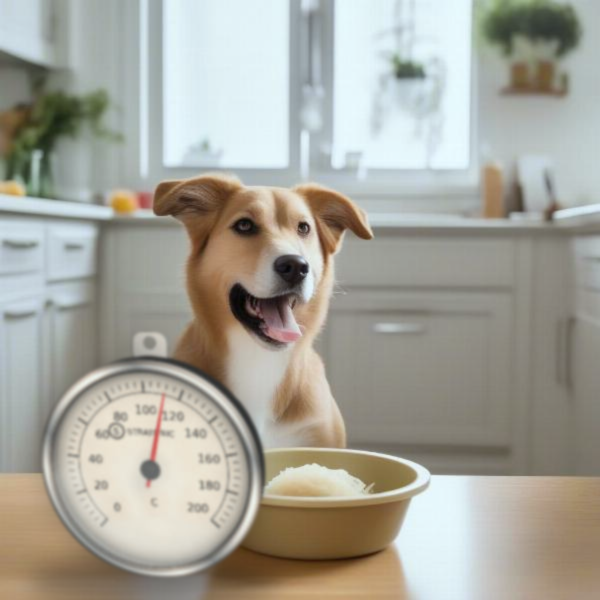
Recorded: 112 °C
